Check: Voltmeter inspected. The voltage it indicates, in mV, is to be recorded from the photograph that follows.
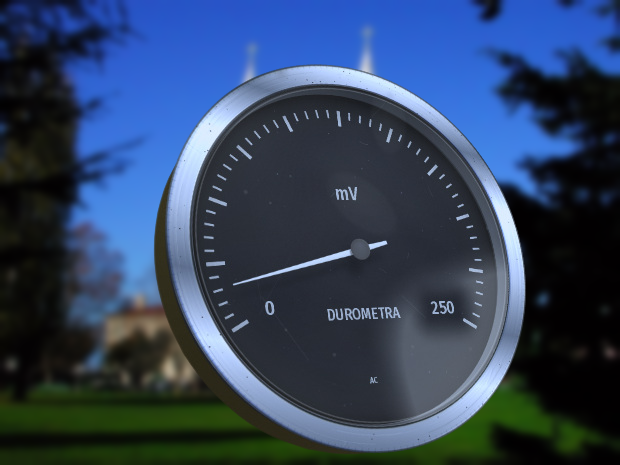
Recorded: 15 mV
